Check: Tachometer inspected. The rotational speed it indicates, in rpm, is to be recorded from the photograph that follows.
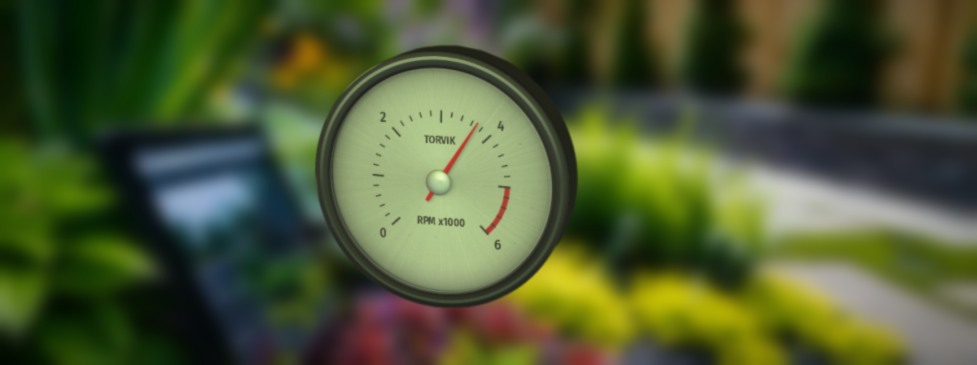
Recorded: 3700 rpm
